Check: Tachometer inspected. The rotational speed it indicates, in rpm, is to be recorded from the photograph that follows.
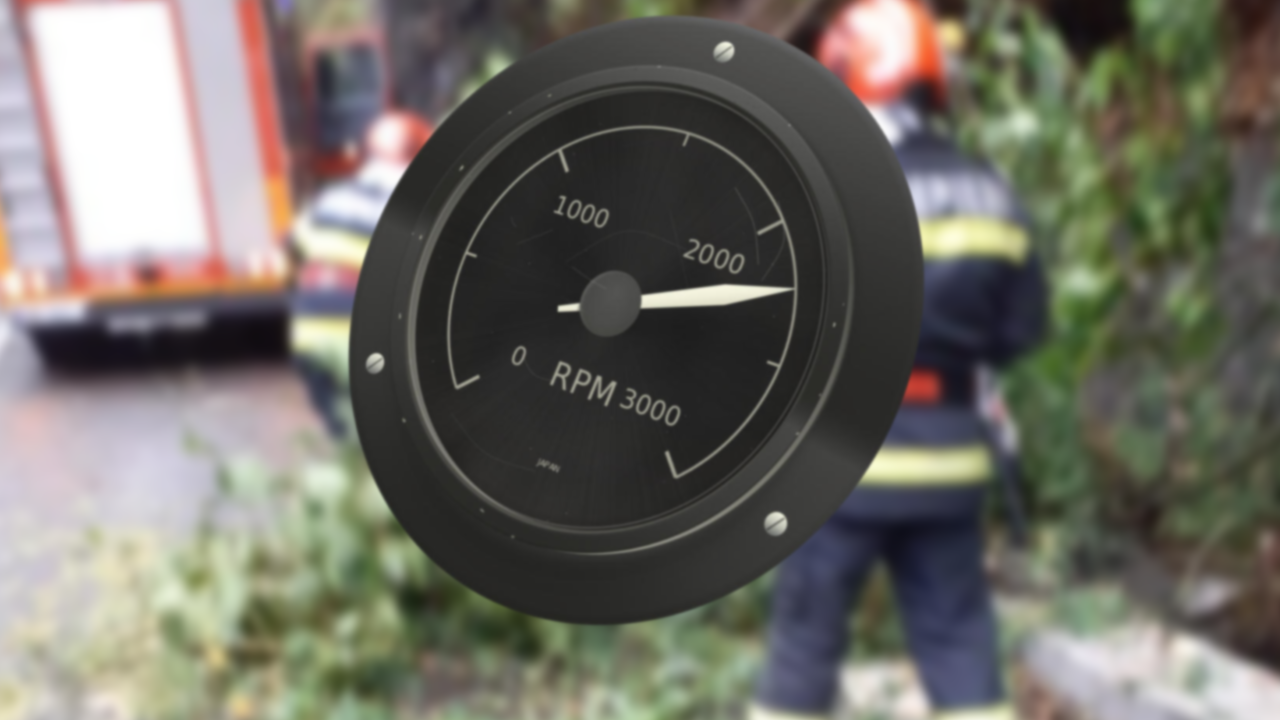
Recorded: 2250 rpm
